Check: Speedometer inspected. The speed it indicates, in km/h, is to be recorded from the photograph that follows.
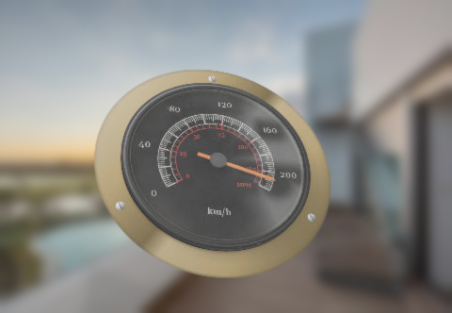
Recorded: 210 km/h
